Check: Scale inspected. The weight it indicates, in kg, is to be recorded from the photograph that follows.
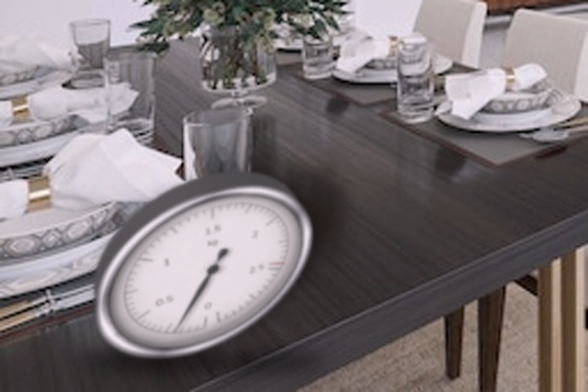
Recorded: 0.2 kg
